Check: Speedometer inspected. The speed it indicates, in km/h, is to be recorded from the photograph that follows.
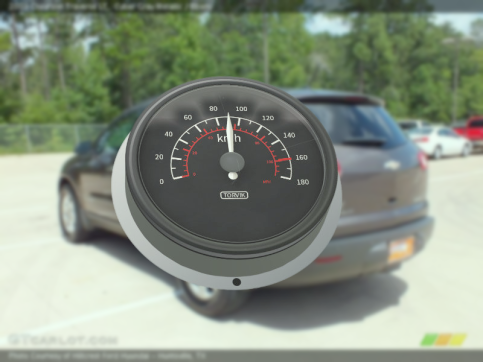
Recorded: 90 km/h
